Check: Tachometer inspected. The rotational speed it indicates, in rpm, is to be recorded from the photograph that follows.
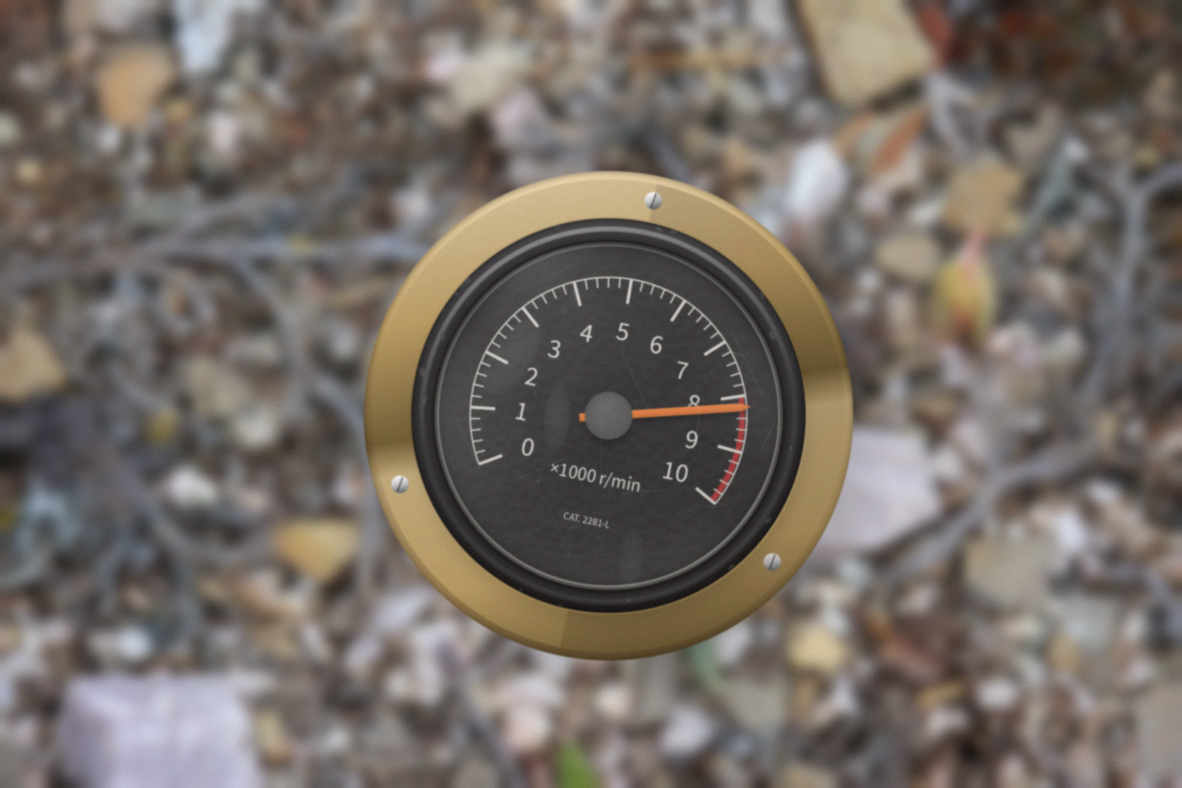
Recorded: 8200 rpm
